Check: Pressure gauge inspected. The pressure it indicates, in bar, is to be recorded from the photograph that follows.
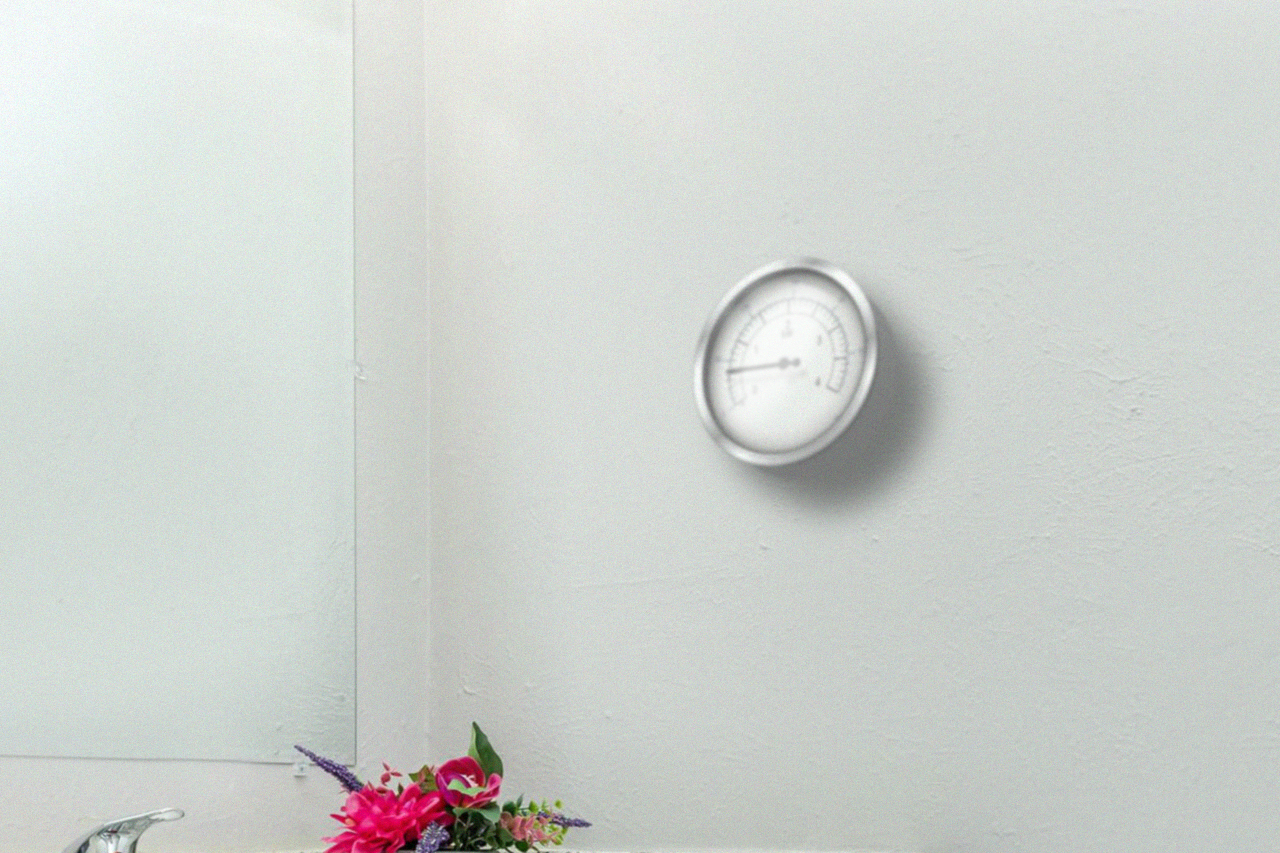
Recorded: 0.5 bar
